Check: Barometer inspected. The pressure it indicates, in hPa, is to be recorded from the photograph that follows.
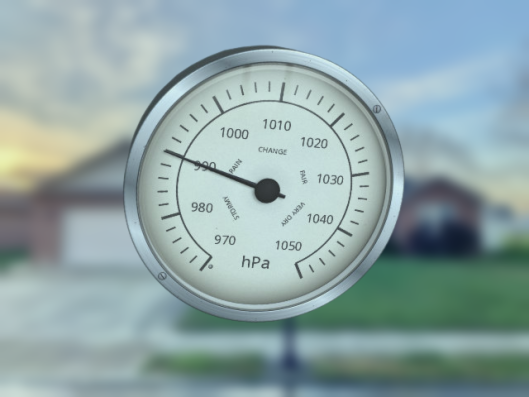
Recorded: 990 hPa
